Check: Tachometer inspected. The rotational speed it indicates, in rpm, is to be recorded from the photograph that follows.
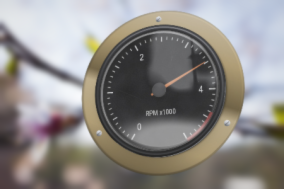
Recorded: 3500 rpm
